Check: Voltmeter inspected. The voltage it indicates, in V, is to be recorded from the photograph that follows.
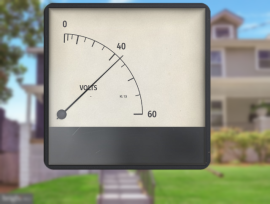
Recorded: 42.5 V
